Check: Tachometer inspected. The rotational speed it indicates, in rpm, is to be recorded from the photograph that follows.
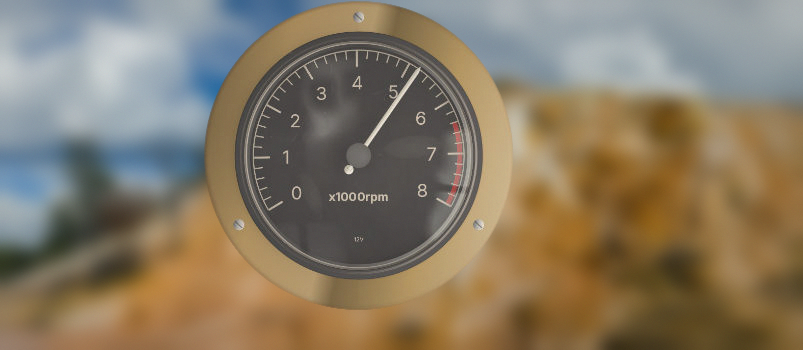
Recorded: 5200 rpm
